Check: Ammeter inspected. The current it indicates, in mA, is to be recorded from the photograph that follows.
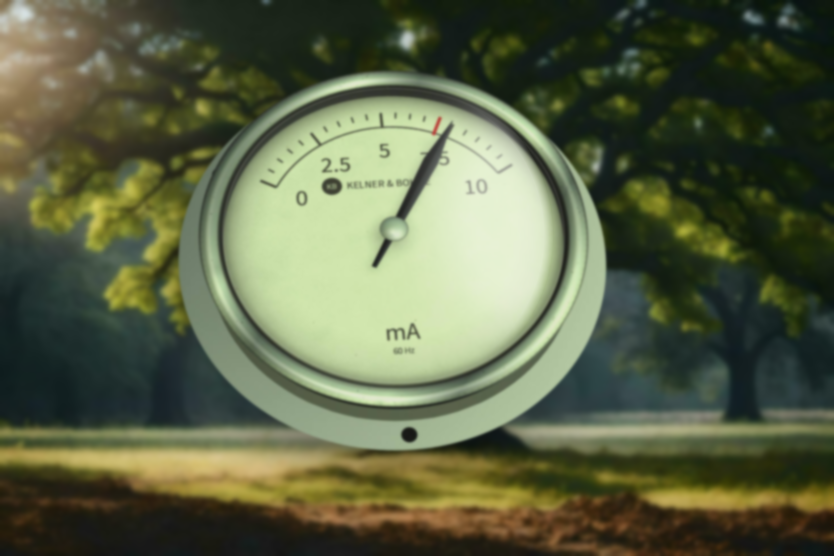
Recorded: 7.5 mA
